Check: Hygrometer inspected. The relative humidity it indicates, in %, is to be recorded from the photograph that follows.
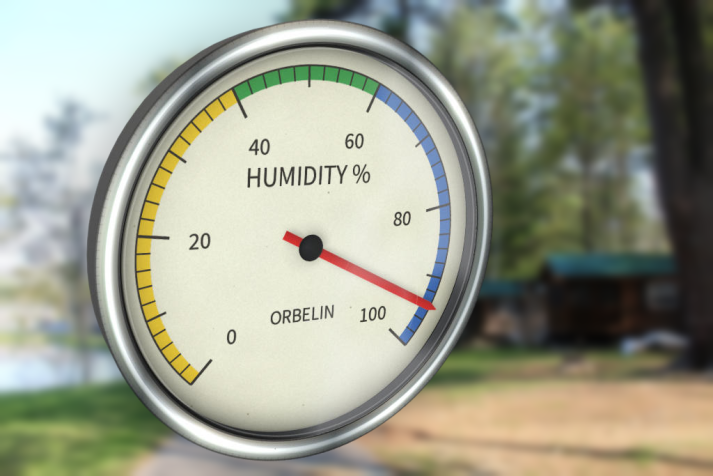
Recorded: 94 %
